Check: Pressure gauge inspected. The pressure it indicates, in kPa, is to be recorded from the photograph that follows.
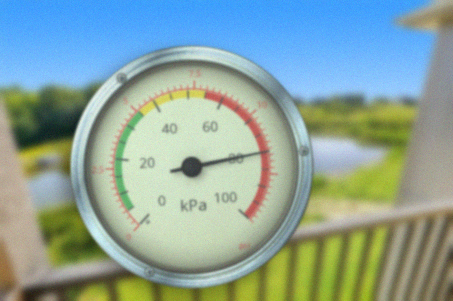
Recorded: 80 kPa
